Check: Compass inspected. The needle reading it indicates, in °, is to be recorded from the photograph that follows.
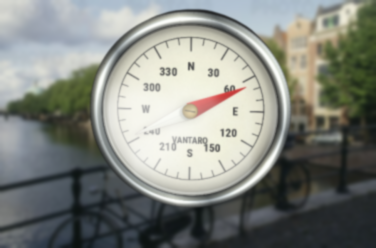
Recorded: 65 °
